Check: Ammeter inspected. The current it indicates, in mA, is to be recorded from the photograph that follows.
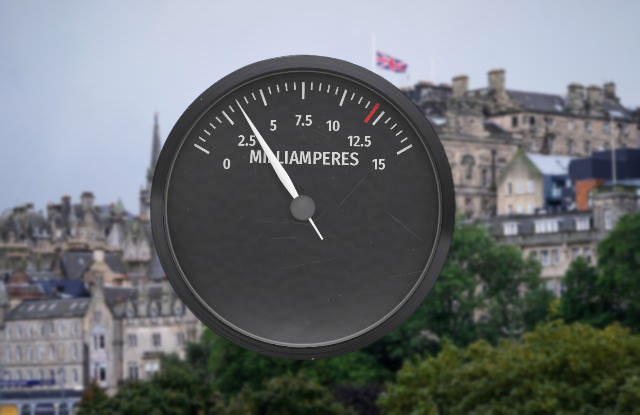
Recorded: 3.5 mA
